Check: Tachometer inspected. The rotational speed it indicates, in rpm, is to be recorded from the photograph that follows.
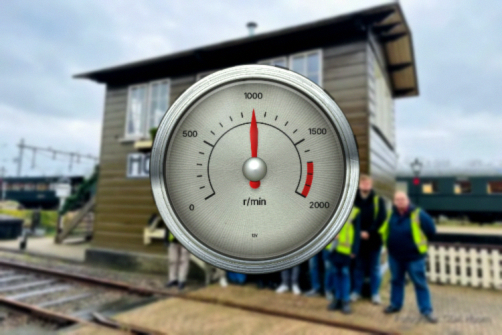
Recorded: 1000 rpm
